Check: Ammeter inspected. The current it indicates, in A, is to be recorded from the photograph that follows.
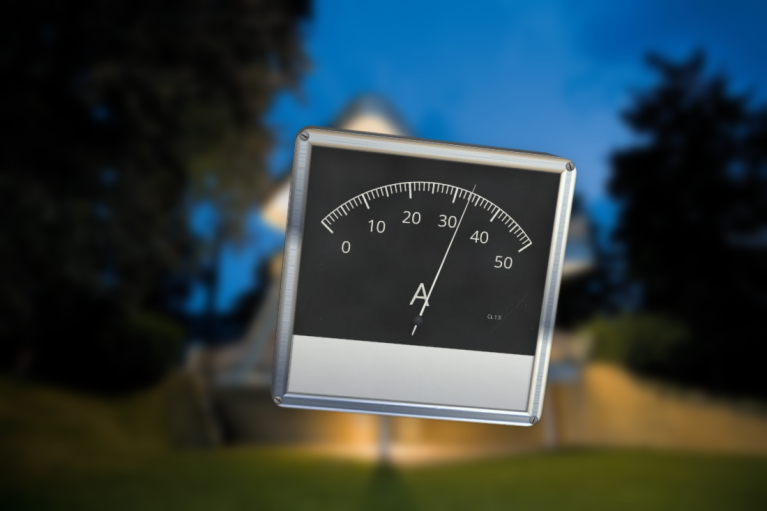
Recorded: 33 A
